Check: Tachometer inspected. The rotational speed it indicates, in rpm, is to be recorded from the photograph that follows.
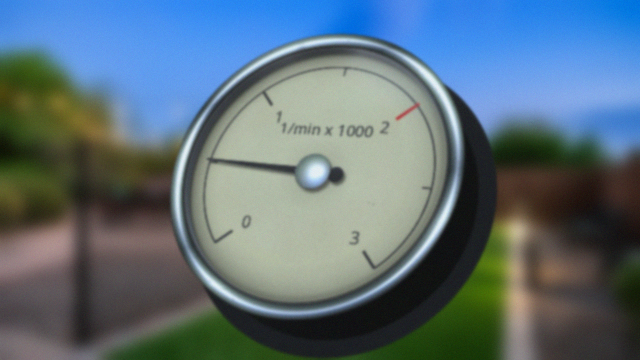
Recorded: 500 rpm
